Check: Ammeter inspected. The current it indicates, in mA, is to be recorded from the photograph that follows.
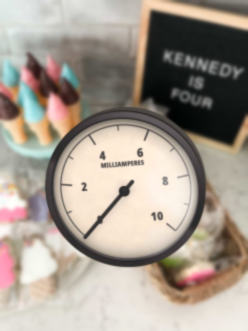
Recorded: 0 mA
